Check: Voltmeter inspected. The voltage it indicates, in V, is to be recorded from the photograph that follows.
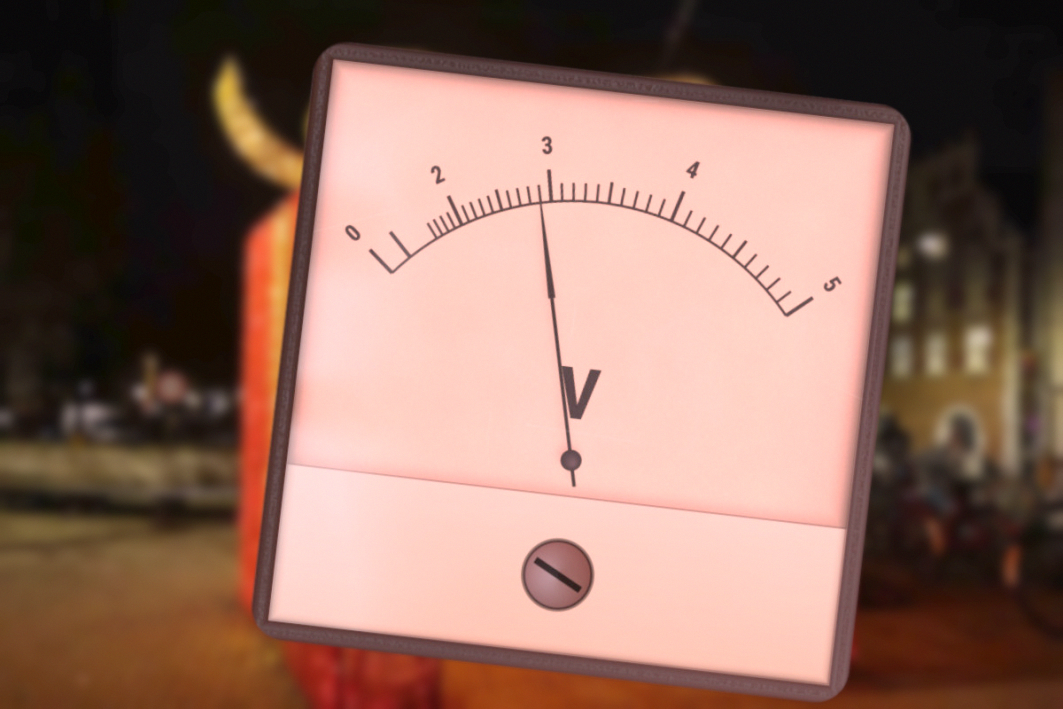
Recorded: 2.9 V
